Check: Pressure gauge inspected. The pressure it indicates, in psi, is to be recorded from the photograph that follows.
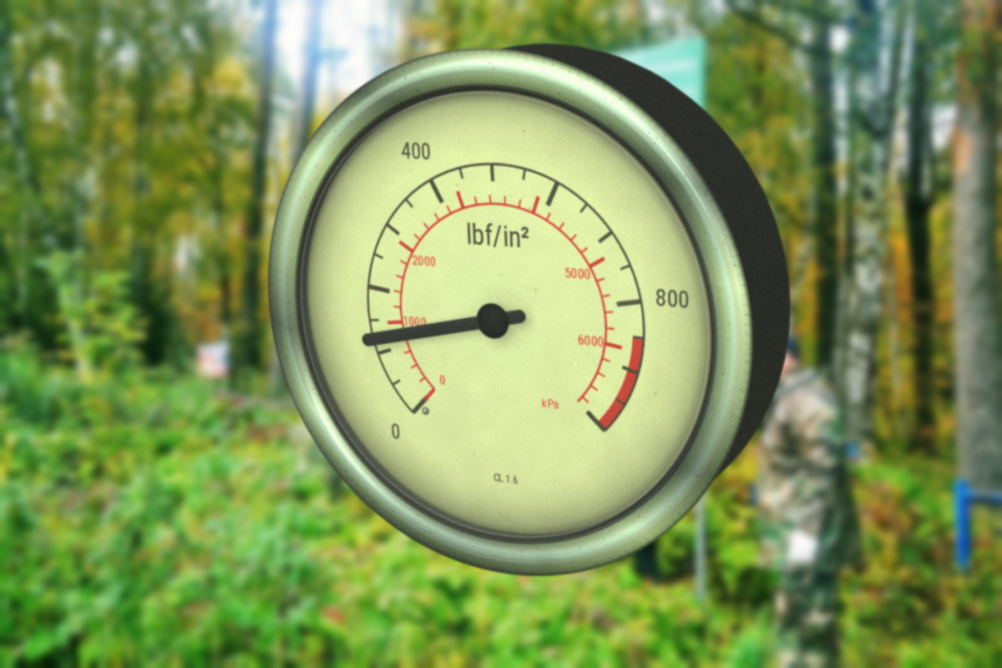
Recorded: 125 psi
